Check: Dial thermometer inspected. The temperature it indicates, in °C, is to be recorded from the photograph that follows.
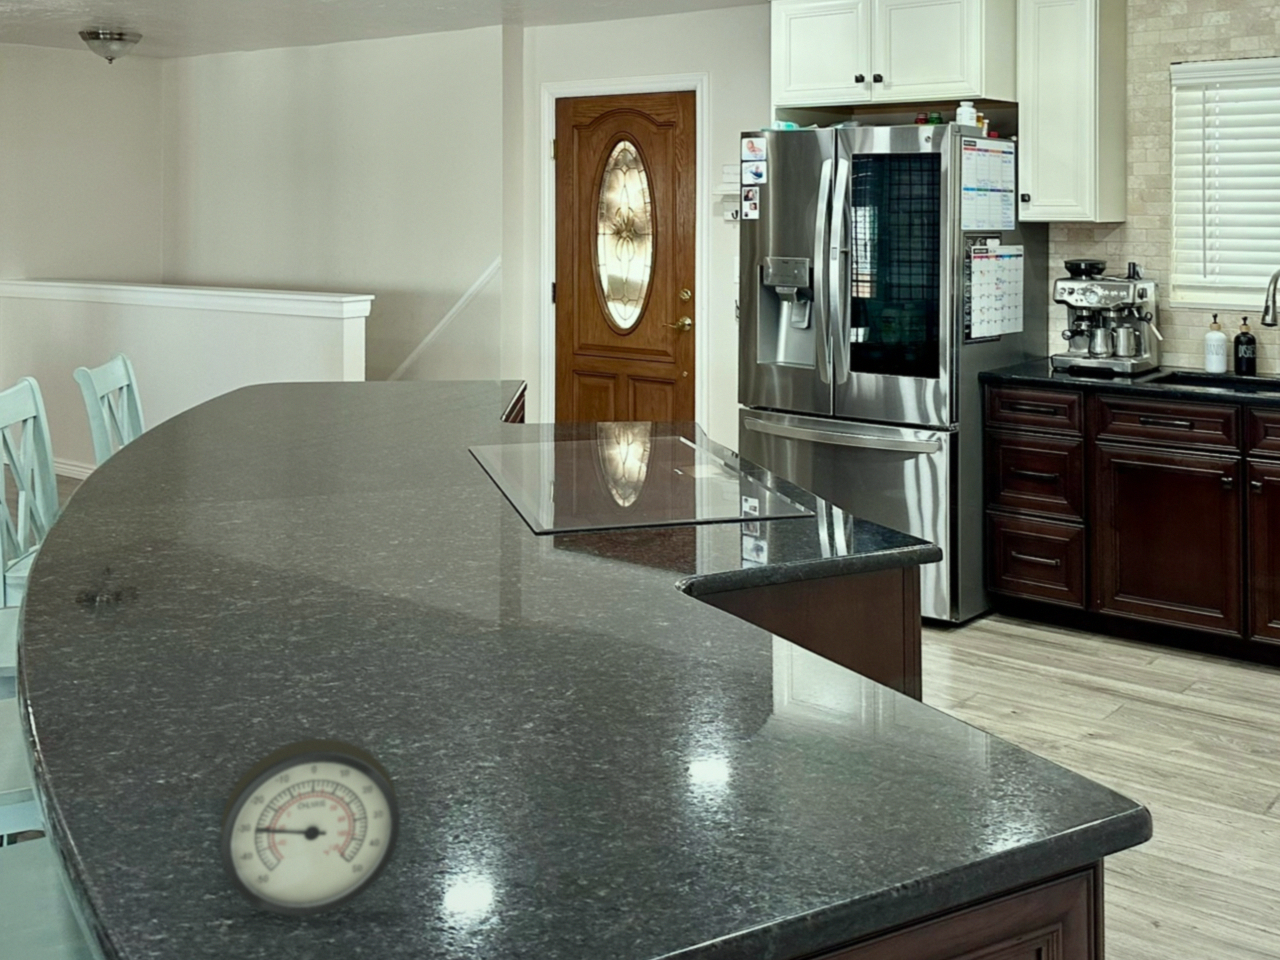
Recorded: -30 °C
